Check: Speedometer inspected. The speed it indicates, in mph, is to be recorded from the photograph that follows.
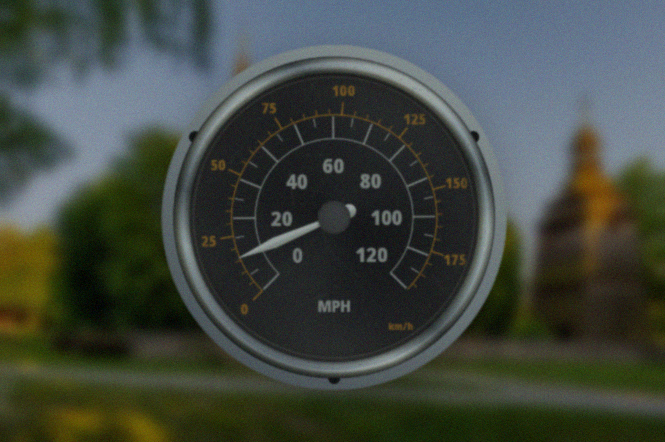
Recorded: 10 mph
